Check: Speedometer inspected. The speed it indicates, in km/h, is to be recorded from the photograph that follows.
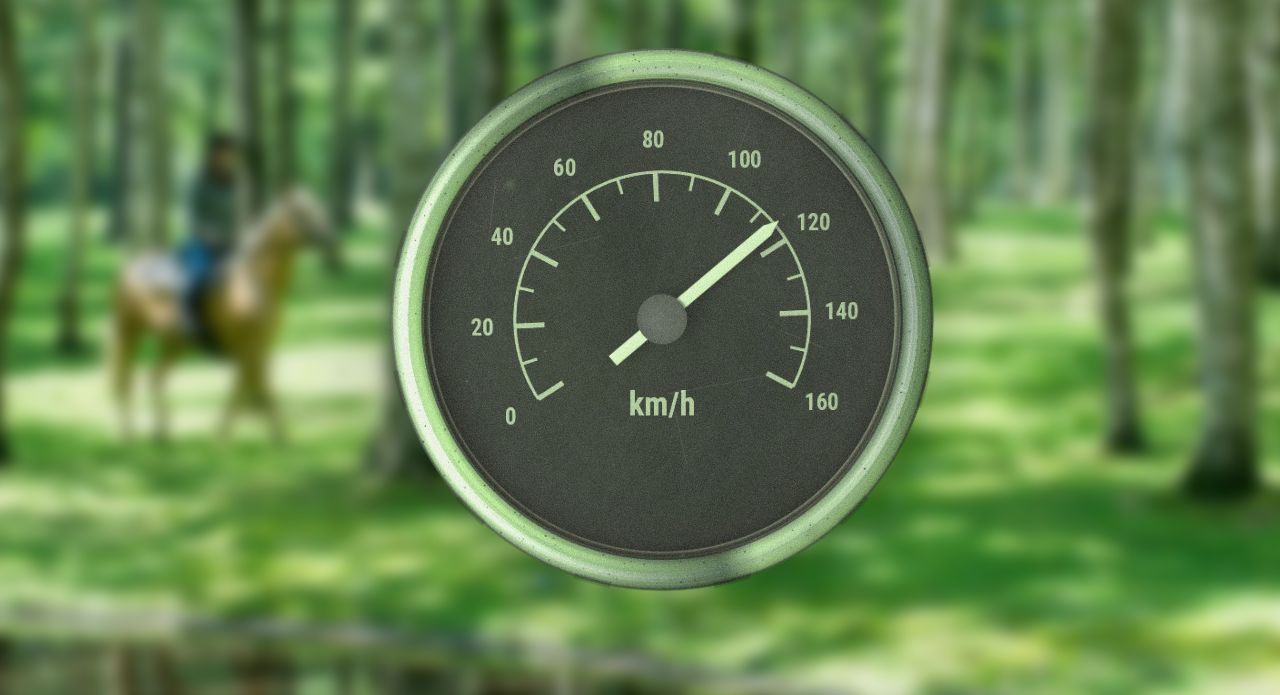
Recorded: 115 km/h
